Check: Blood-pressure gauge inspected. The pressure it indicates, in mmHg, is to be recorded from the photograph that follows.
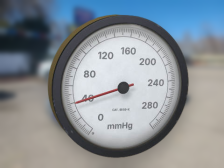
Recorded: 40 mmHg
